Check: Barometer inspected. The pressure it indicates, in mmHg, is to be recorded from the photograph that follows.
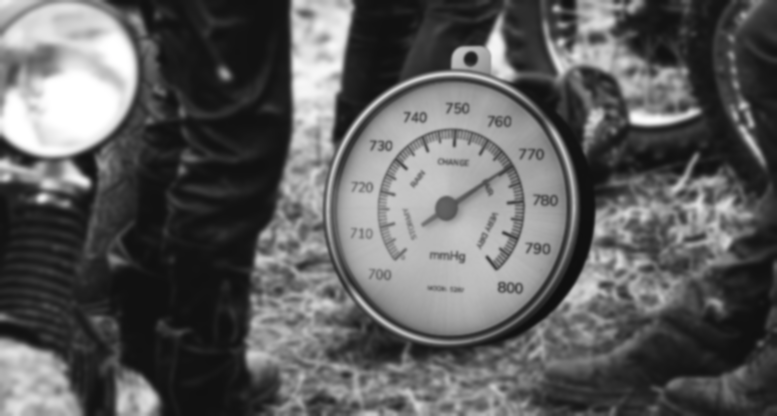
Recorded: 770 mmHg
